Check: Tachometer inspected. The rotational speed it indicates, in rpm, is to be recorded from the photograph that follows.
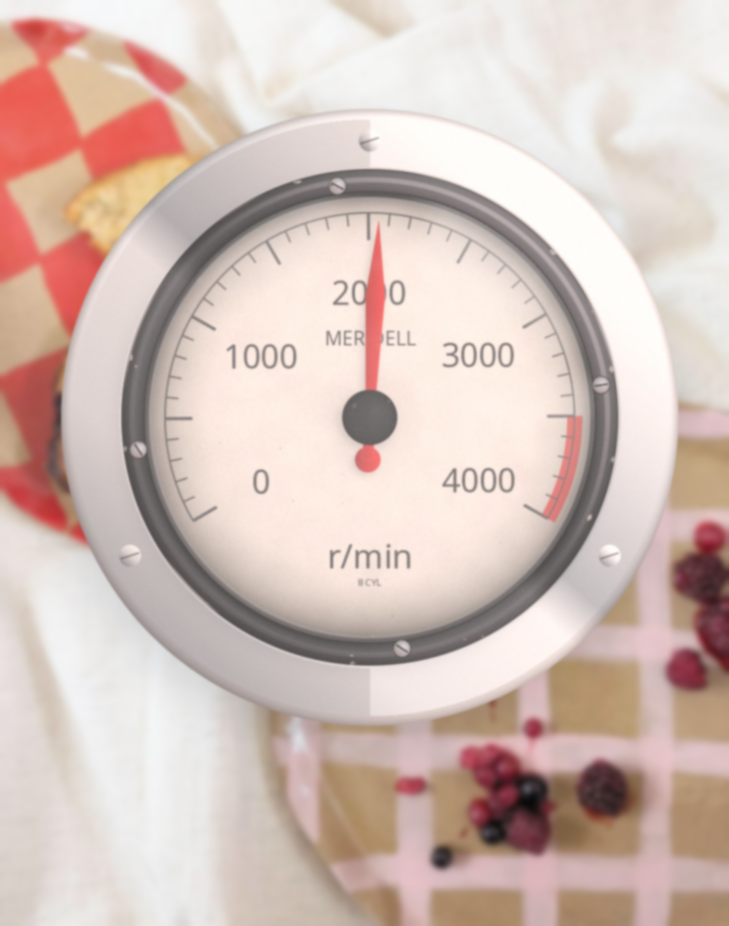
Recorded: 2050 rpm
